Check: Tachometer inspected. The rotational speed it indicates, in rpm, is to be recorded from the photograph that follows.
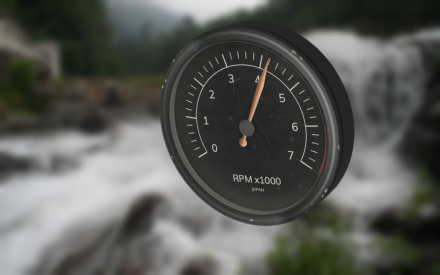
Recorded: 4200 rpm
